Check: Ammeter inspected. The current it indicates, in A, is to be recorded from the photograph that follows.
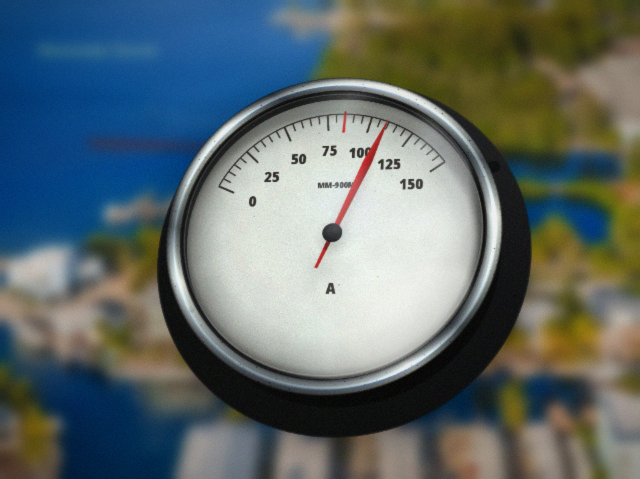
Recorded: 110 A
